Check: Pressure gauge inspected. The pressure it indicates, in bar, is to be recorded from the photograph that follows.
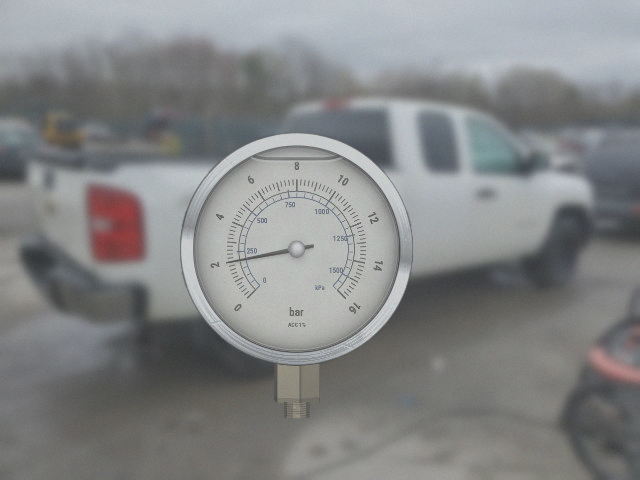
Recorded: 2 bar
